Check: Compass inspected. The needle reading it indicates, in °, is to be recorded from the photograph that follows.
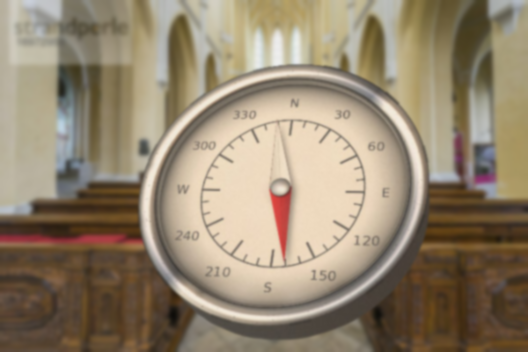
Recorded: 170 °
